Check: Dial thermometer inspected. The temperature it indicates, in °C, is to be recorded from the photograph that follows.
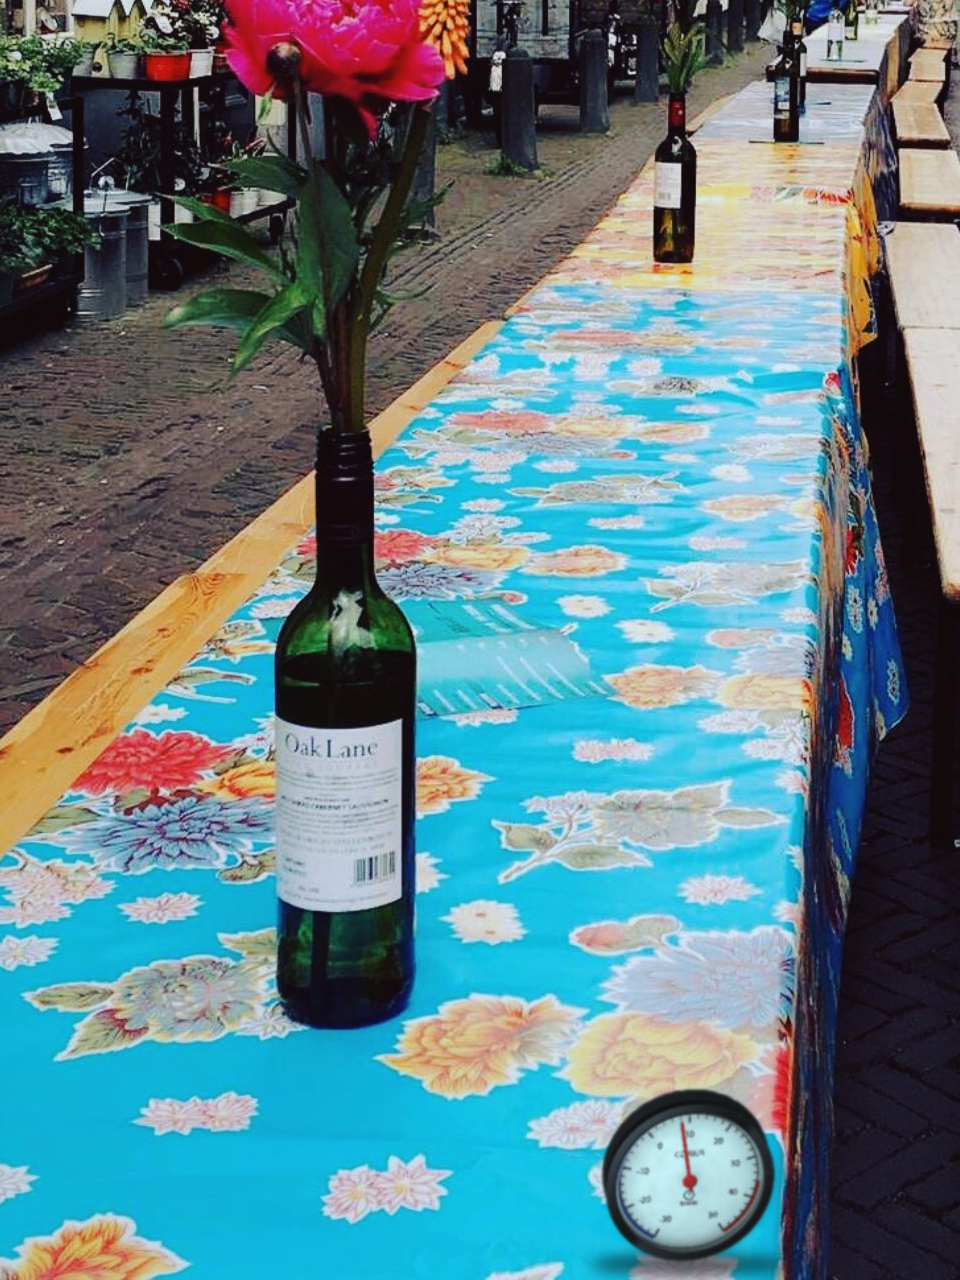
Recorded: 8 °C
